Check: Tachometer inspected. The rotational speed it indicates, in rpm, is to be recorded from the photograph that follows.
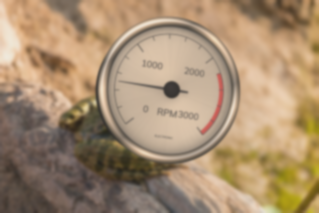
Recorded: 500 rpm
